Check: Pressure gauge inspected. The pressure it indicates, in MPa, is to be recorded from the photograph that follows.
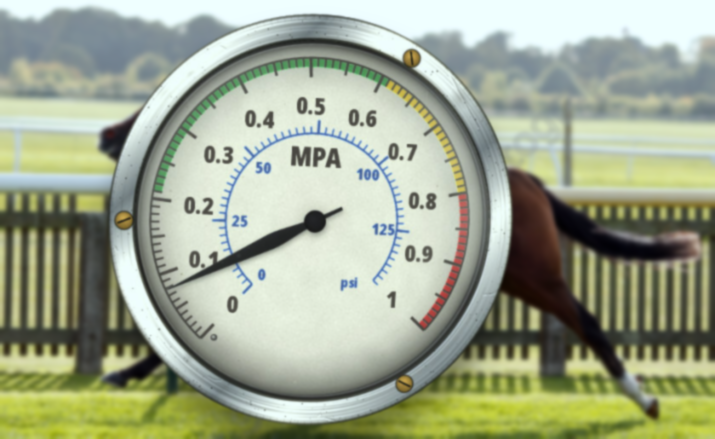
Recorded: 0.08 MPa
